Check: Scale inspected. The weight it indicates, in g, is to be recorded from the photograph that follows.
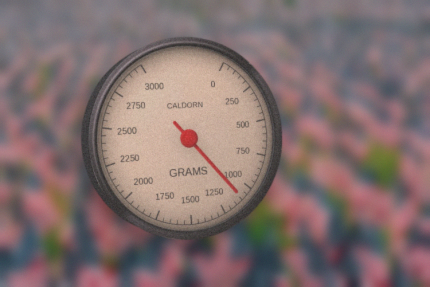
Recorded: 1100 g
